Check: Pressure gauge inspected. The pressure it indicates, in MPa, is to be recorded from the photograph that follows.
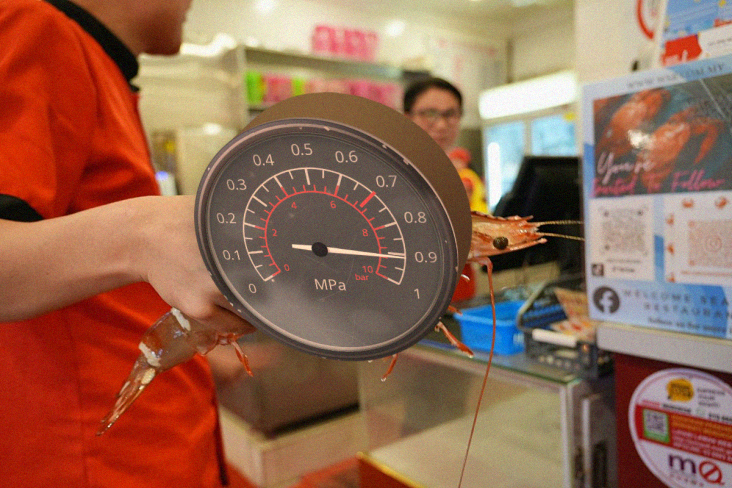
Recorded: 0.9 MPa
